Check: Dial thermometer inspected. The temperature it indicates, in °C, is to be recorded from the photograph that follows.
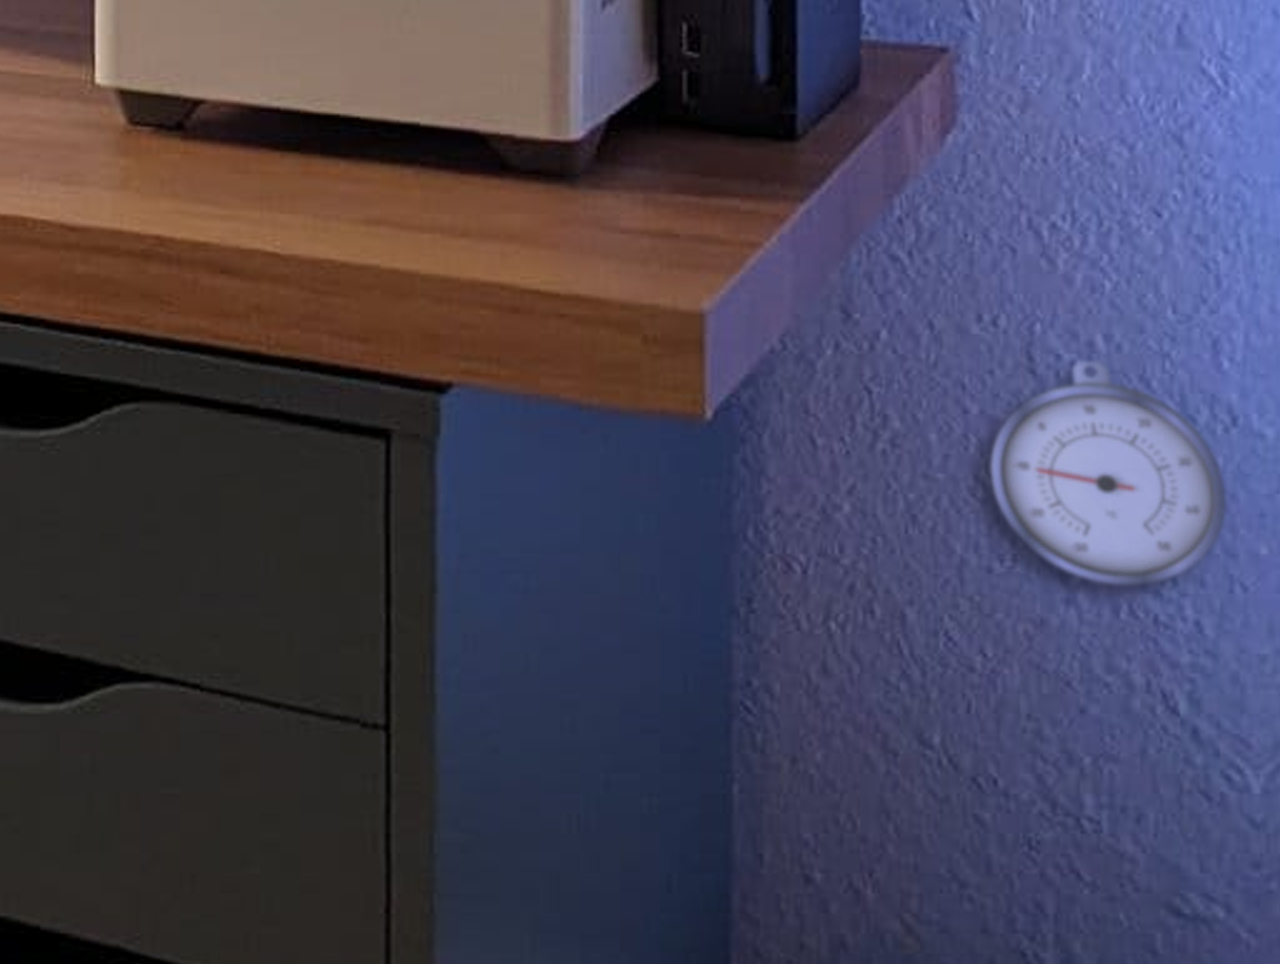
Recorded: -10 °C
